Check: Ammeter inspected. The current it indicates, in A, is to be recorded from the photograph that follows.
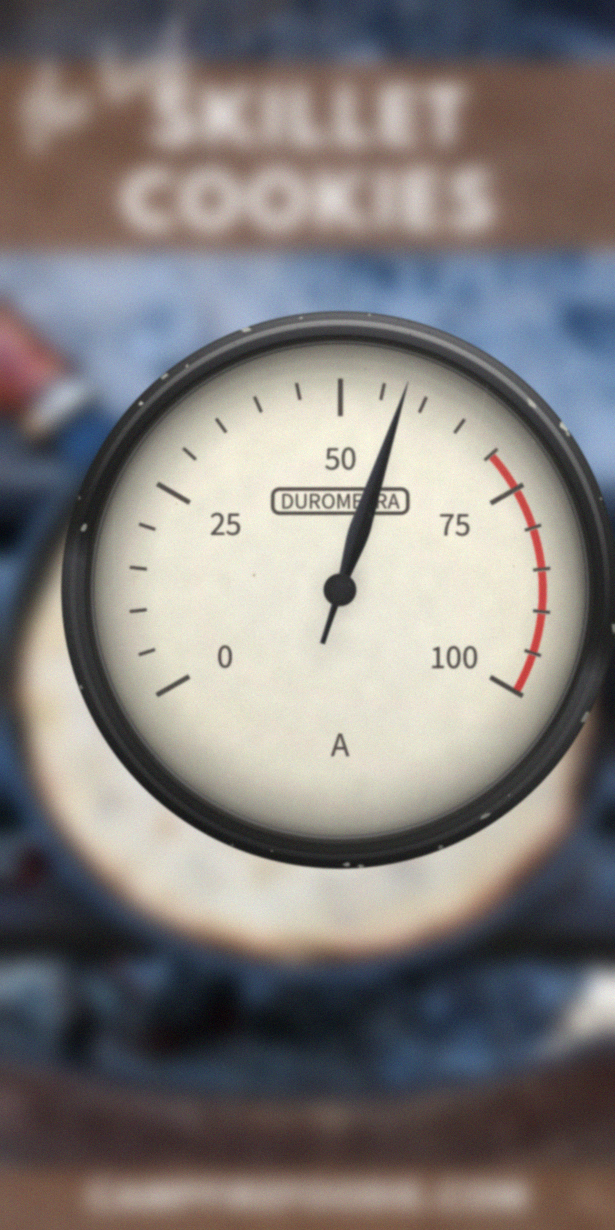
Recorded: 57.5 A
